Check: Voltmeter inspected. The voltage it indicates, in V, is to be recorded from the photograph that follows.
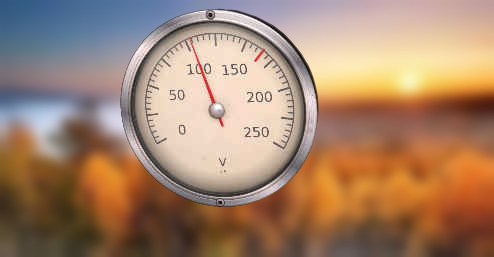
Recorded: 105 V
